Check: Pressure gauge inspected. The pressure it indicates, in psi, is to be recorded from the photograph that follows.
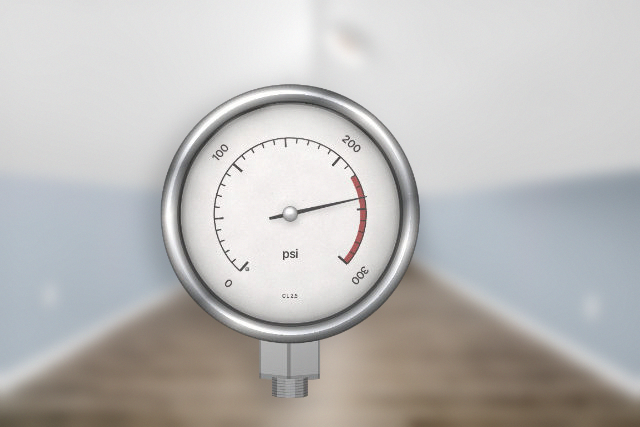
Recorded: 240 psi
